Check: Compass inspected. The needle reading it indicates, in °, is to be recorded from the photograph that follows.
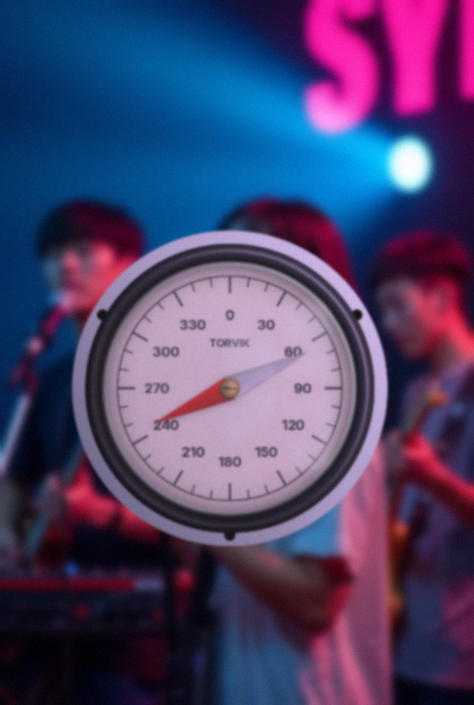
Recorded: 245 °
